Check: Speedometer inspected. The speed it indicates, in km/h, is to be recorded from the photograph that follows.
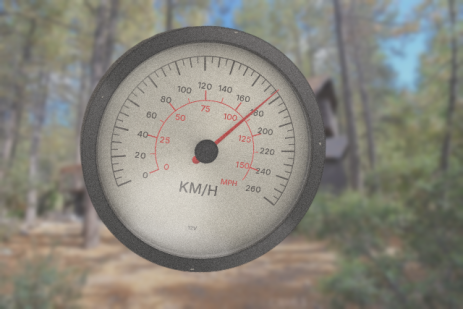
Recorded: 175 km/h
